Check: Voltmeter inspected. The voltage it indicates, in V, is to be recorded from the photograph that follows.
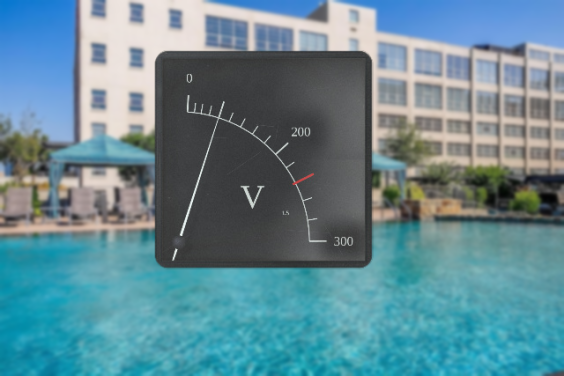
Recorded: 100 V
